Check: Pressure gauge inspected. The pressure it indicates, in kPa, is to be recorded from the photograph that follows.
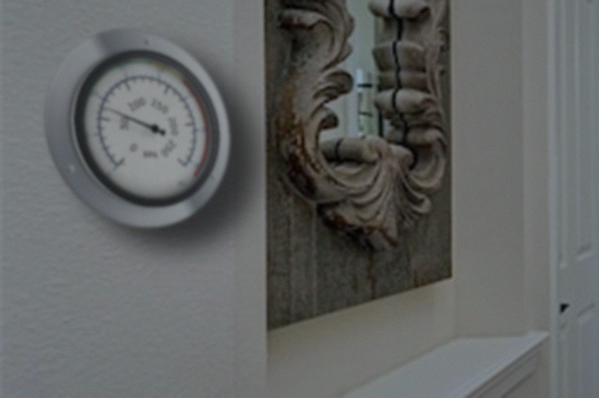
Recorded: 60 kPa
